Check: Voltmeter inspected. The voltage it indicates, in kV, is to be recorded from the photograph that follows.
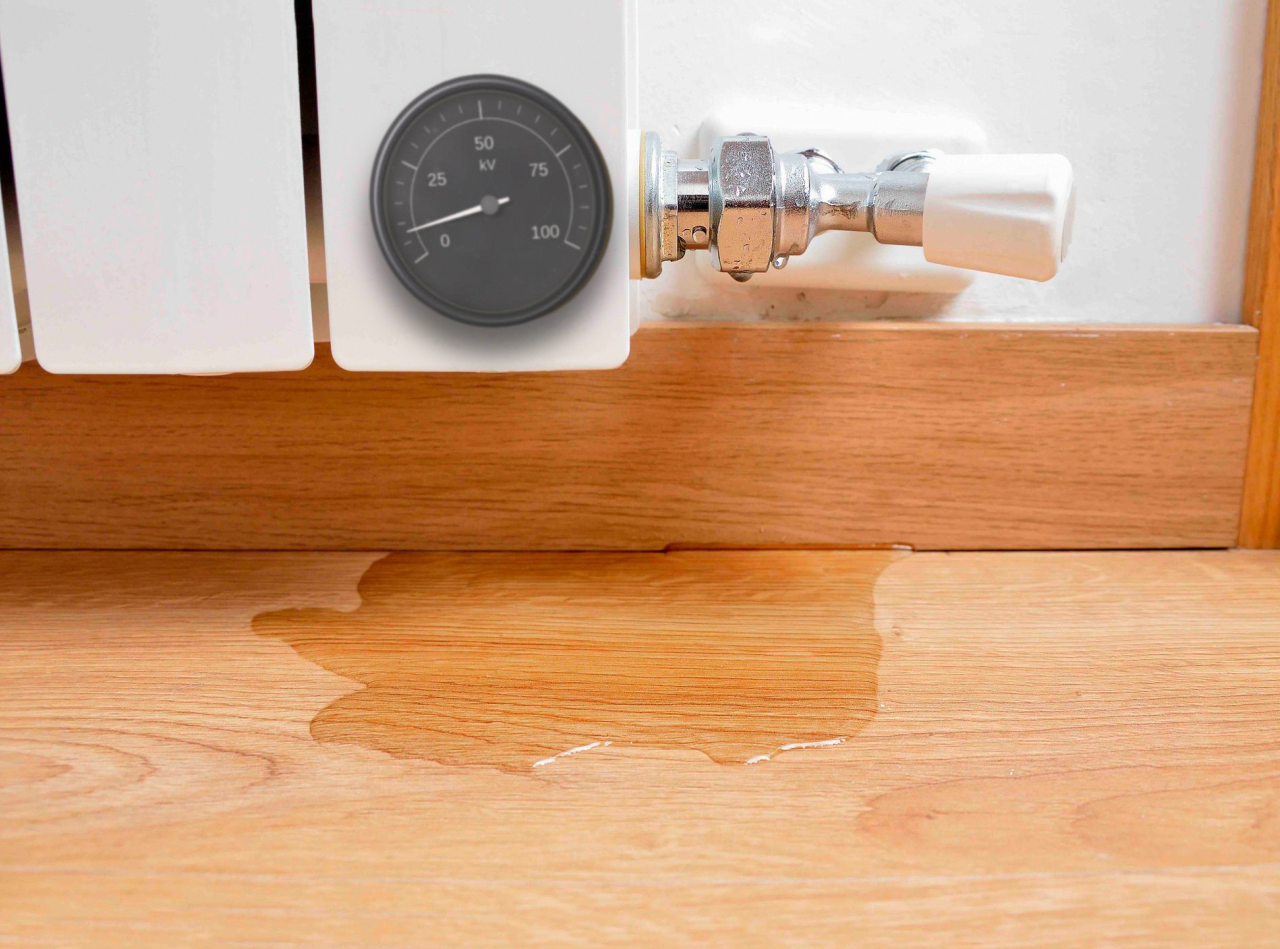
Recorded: 7.5 kV
